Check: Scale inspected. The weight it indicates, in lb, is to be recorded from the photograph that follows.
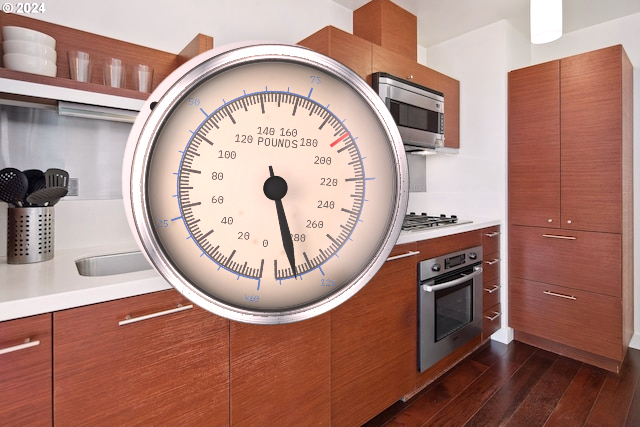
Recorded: 290 lb
